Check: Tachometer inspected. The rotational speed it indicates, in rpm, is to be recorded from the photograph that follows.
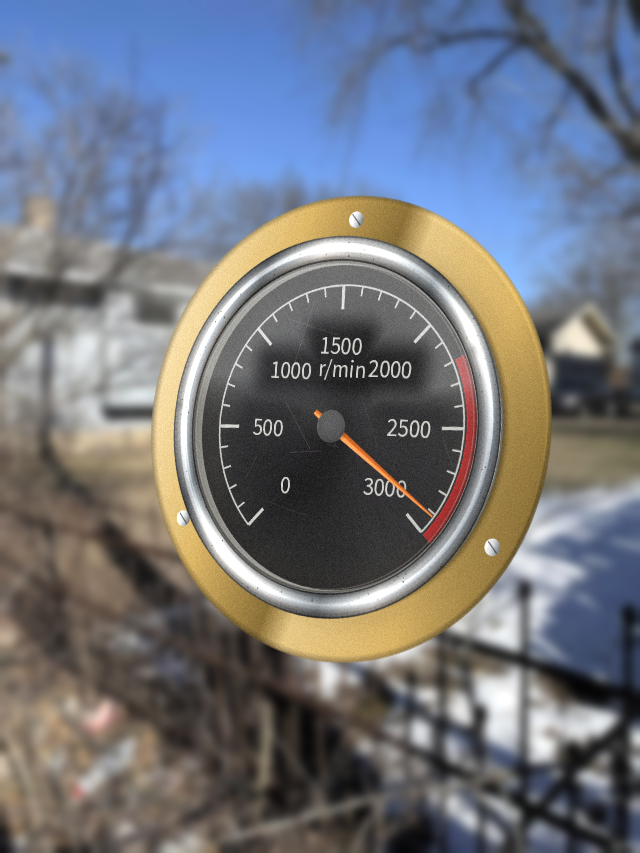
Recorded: 2900 rpm
